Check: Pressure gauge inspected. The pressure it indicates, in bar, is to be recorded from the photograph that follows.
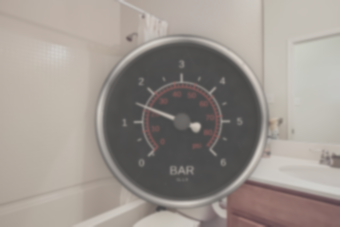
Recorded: 1.5 bar
